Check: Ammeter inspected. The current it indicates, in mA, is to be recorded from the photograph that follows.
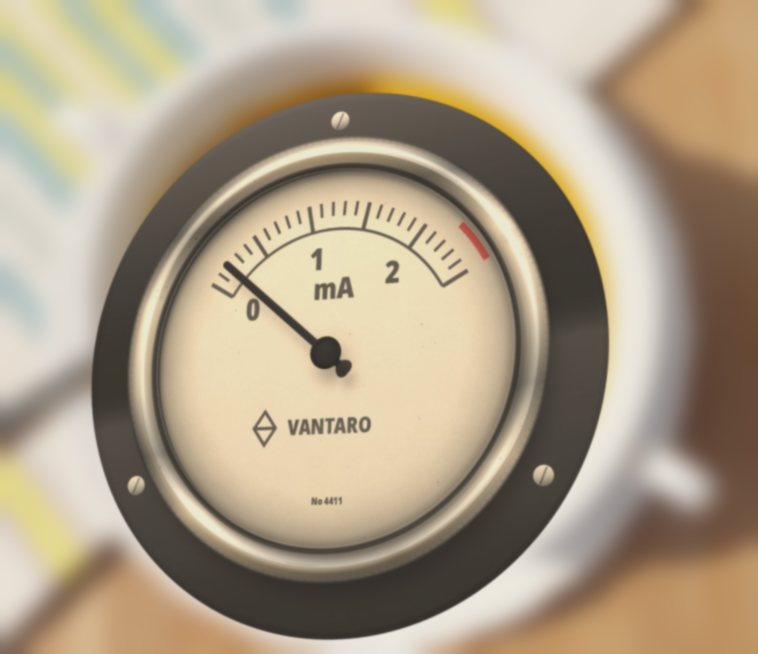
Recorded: 0.2 mA
